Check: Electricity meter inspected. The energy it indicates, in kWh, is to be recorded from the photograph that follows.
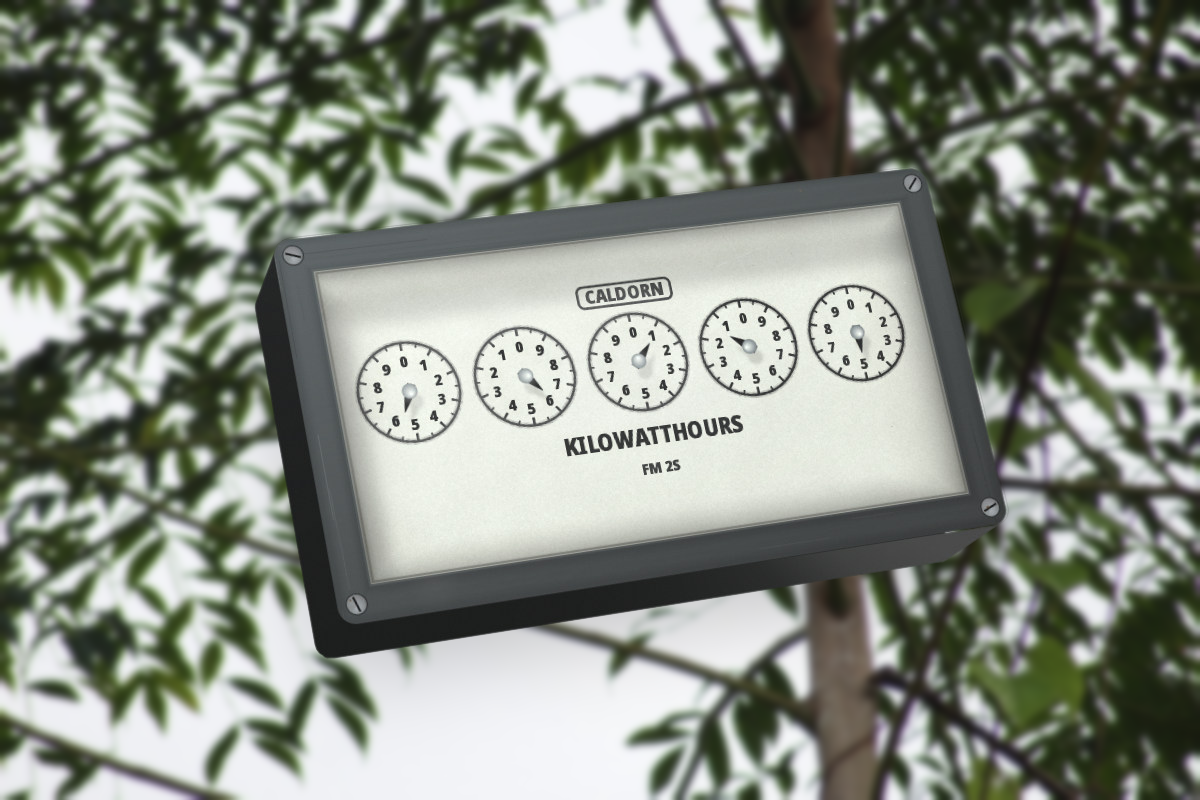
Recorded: 56115 kWh
